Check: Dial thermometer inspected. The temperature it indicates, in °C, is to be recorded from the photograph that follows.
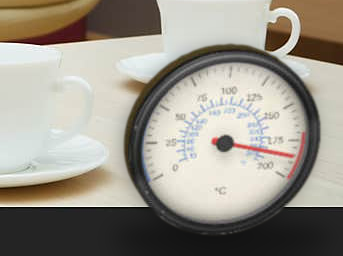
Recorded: 185 °C
